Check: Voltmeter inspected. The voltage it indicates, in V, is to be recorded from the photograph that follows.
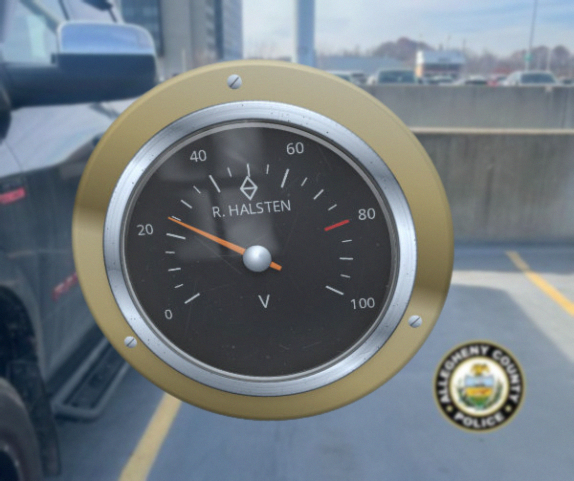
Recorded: 25 V
